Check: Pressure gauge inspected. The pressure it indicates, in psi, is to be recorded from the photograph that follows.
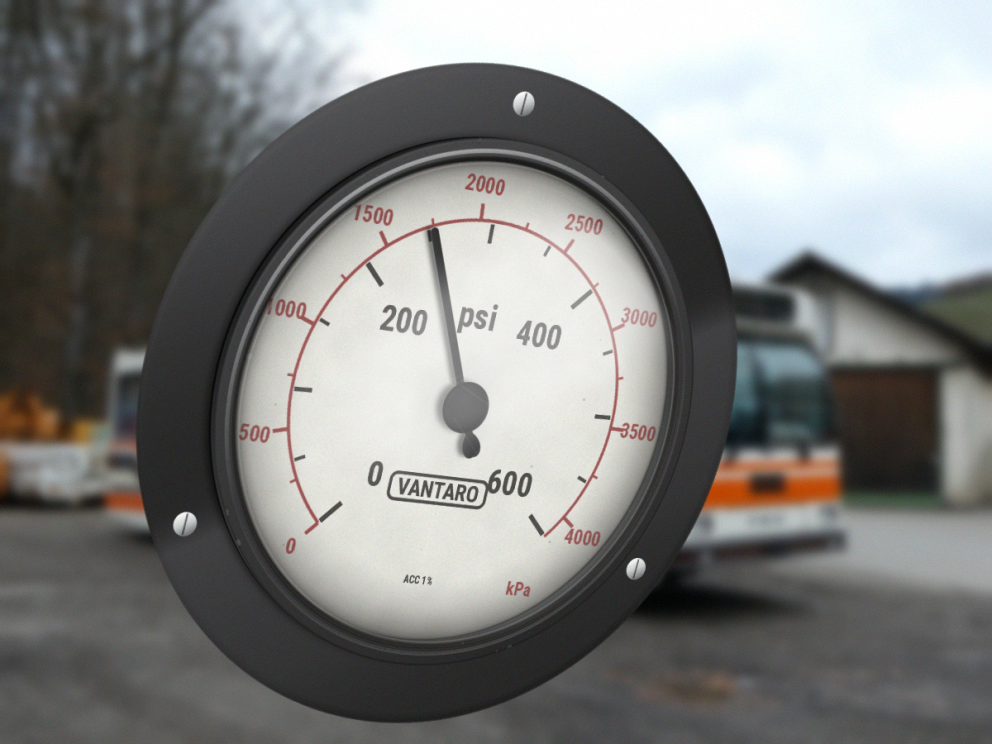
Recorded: 250 psi
